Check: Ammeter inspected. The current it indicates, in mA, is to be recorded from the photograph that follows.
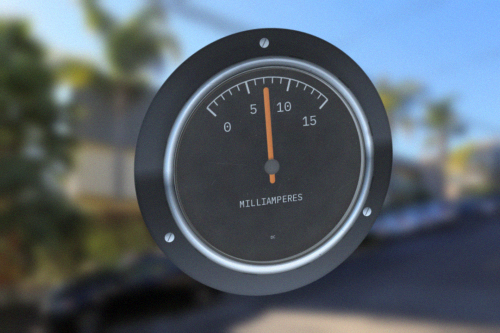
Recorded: 7 mA
